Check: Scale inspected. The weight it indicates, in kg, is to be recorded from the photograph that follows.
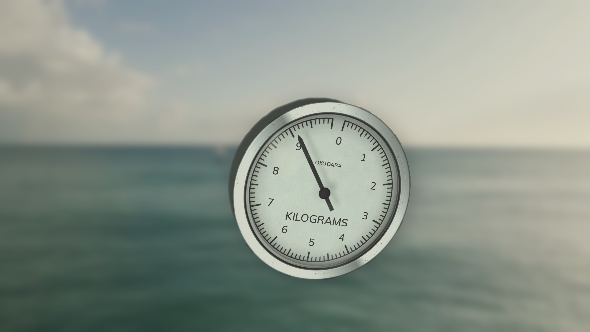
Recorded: 9.1 kg
